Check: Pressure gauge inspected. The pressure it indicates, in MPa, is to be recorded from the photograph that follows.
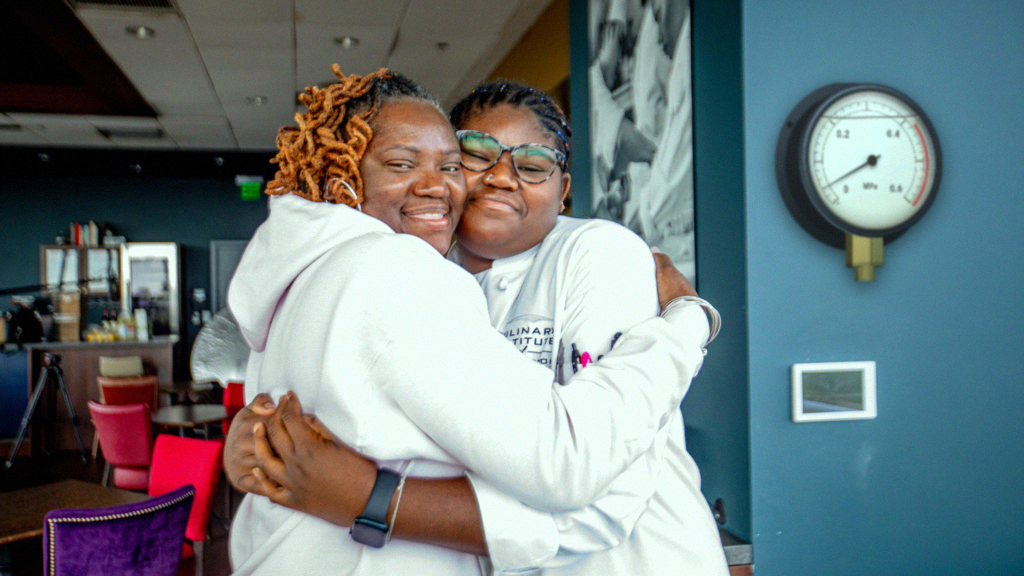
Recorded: 0.04 MPa
